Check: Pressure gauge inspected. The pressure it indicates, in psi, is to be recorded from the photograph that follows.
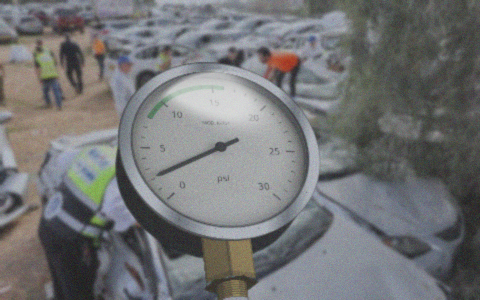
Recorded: 2 psi
